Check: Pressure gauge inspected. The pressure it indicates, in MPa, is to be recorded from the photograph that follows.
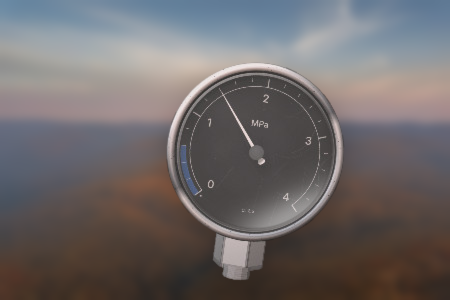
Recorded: 1.4 MPa
